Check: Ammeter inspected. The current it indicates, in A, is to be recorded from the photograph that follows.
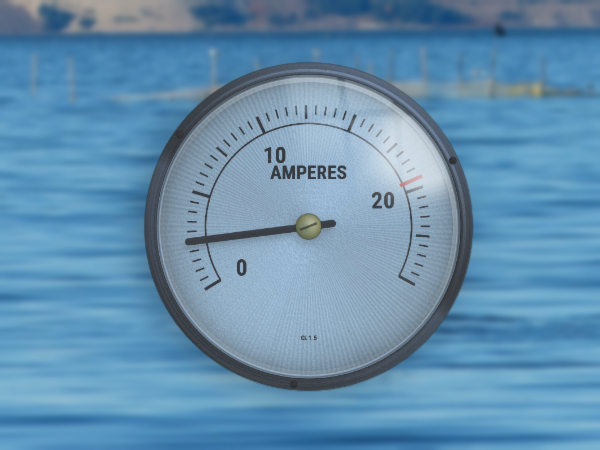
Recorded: 2.5 A
